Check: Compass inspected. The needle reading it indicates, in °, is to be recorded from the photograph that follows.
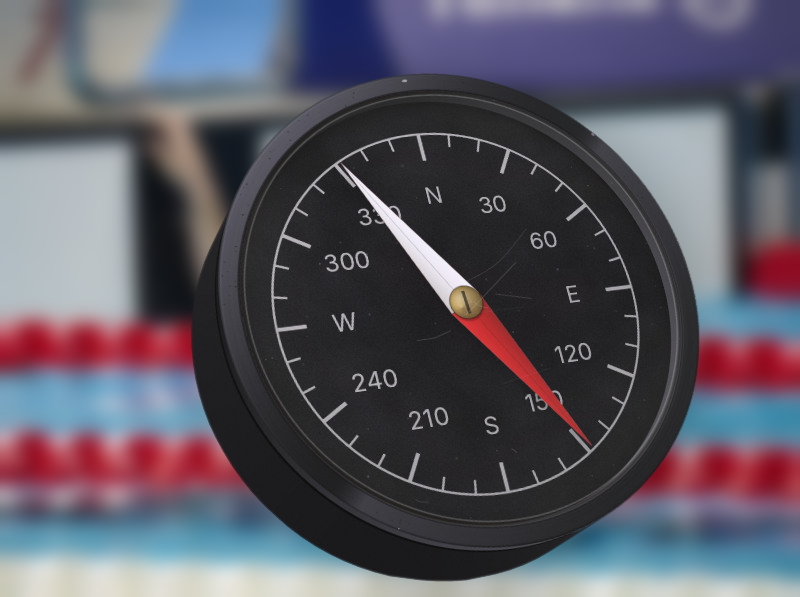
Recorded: 150 °
